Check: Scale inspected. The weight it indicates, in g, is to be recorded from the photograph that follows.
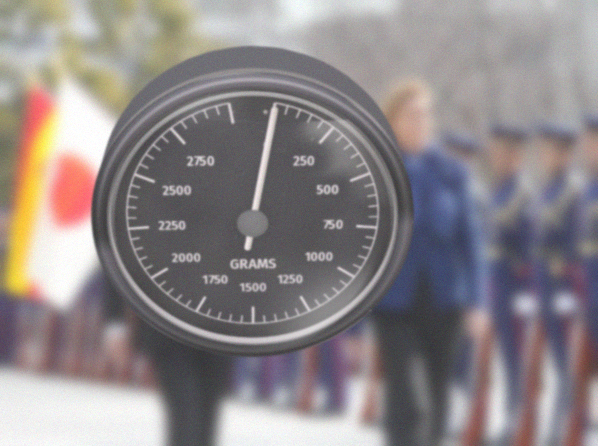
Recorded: 0 g
